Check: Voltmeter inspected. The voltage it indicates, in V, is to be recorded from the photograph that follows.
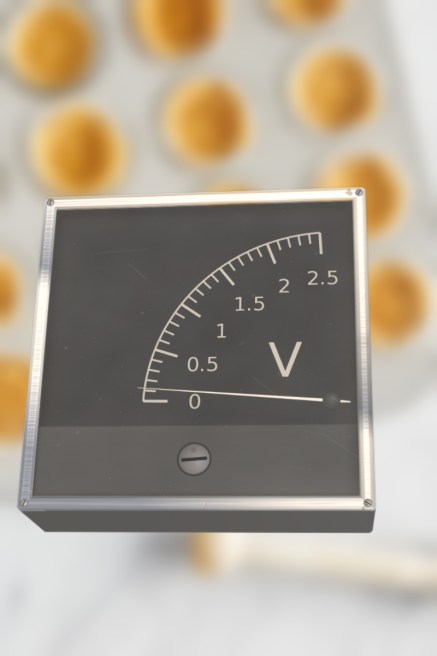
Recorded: 0.1 V
